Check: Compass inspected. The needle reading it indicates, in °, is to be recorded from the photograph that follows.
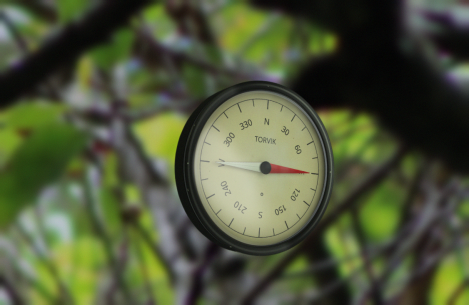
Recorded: 90 °
